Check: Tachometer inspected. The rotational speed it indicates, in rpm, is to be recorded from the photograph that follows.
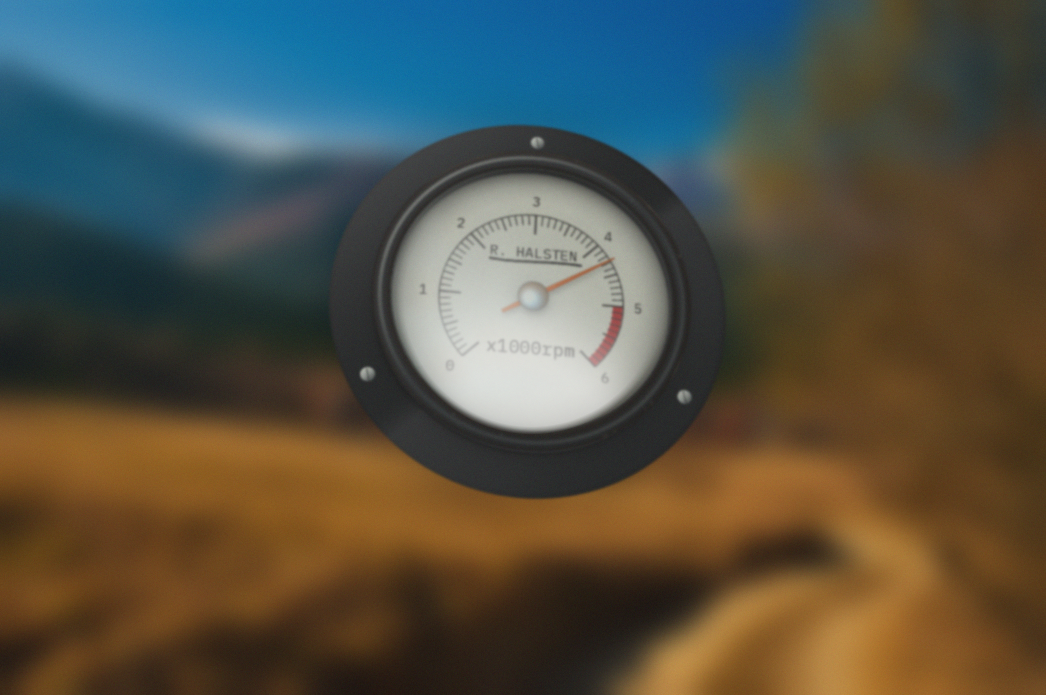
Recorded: 4300 rpm
